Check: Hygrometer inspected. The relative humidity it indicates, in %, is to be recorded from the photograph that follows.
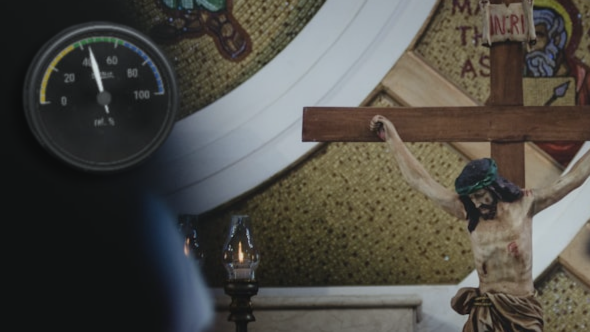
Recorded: 44 %
